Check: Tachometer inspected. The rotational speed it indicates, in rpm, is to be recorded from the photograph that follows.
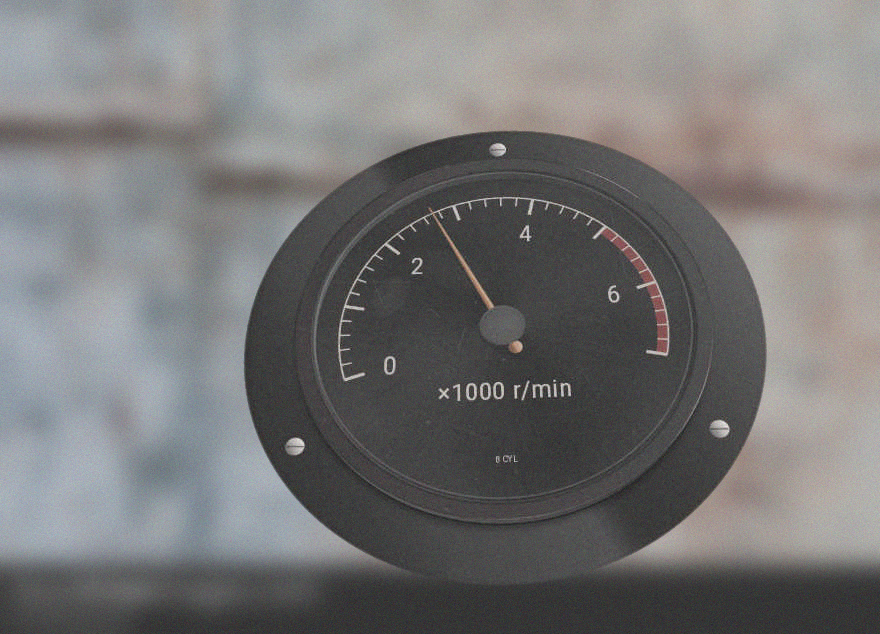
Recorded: 2700 rpm
